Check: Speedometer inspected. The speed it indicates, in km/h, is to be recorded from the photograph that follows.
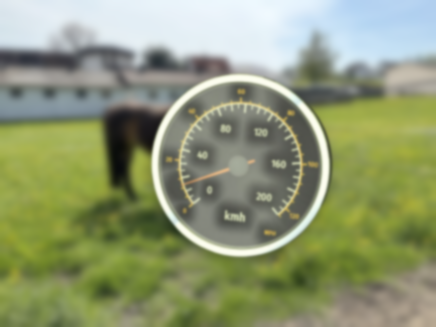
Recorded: 15 km/h
